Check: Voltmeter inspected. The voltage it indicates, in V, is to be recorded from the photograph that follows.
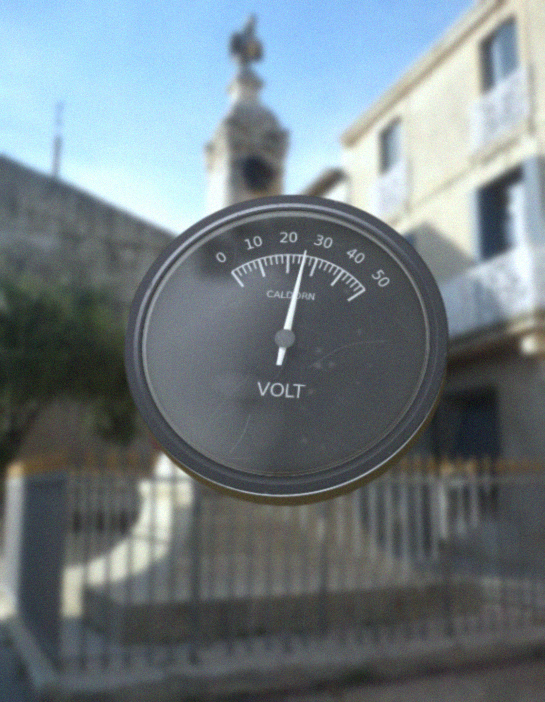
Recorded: 26 V
